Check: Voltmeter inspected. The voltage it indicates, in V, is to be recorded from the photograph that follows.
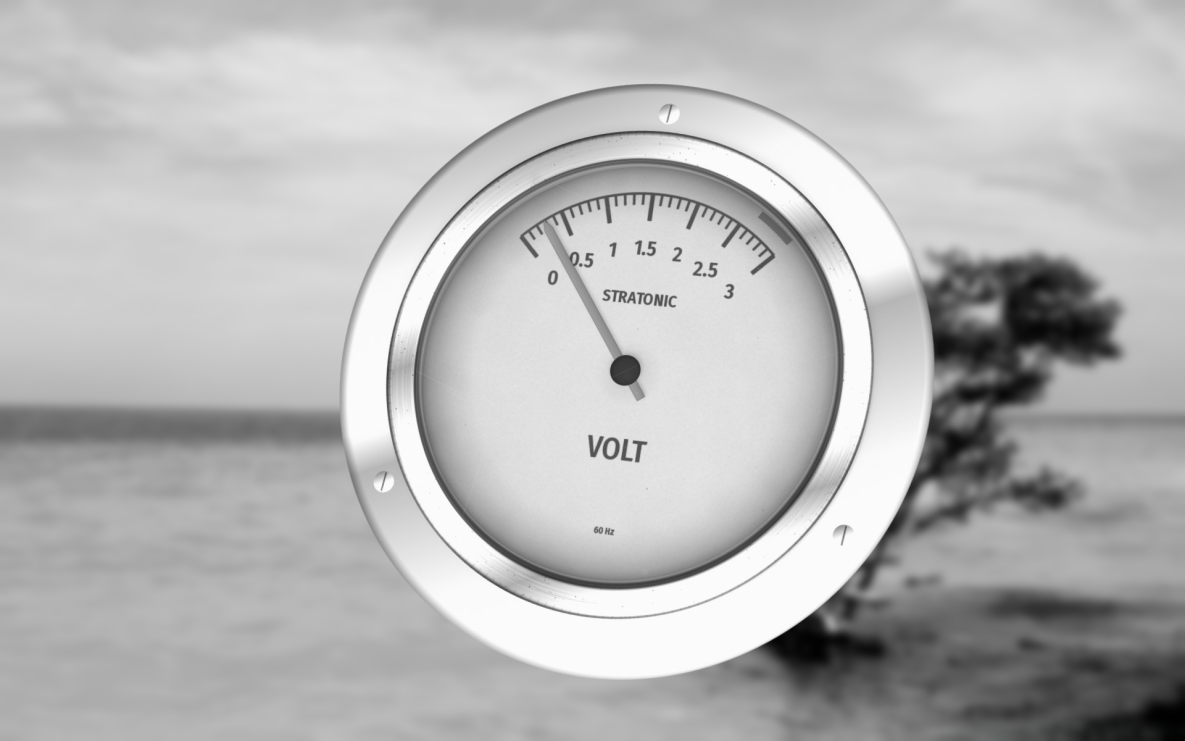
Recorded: 0.3 V
